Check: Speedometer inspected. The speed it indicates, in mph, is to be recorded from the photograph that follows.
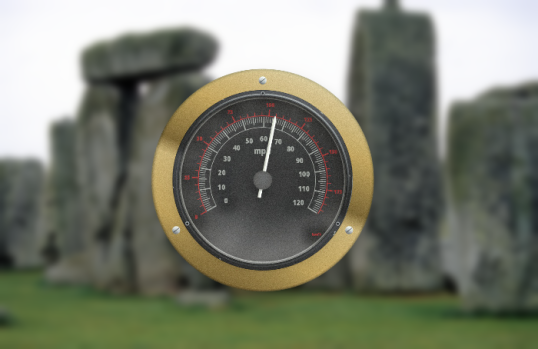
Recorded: 65 mph
